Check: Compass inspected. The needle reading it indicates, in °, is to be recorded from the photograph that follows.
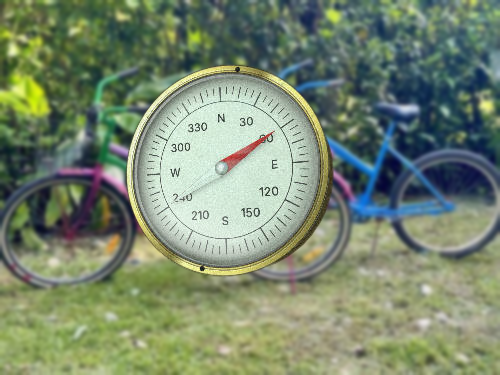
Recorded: 60 °
